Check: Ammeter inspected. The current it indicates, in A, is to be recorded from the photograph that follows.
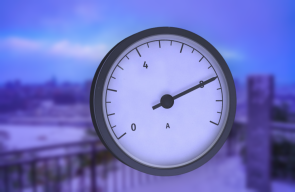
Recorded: 8 A
